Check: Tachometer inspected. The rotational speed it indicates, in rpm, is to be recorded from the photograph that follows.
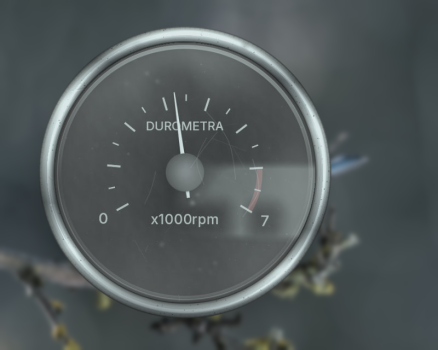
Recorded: 3250 rpm
